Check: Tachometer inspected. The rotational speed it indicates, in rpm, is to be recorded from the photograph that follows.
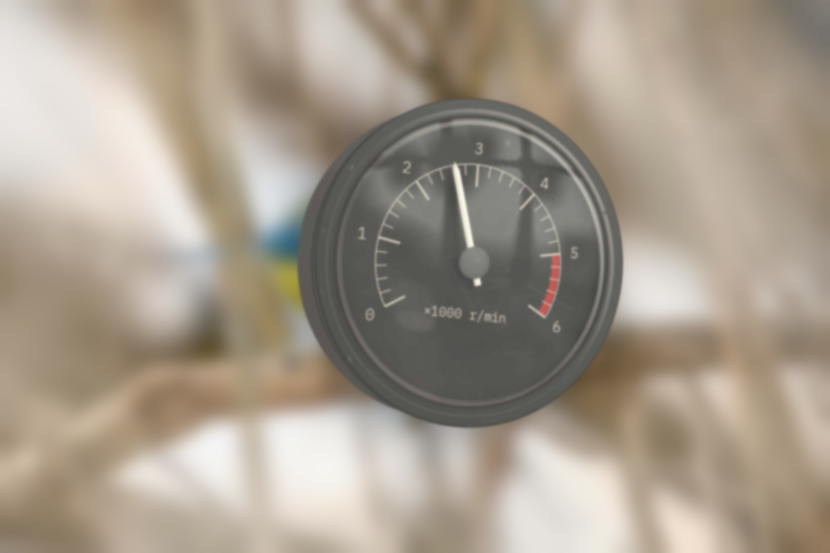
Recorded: 2600 rpm
